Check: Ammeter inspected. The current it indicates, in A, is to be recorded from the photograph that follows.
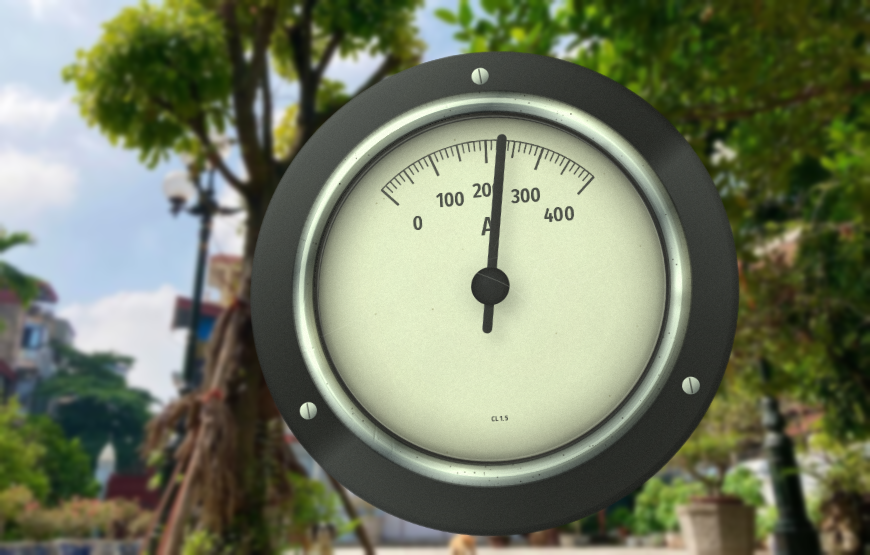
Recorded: 230 A
